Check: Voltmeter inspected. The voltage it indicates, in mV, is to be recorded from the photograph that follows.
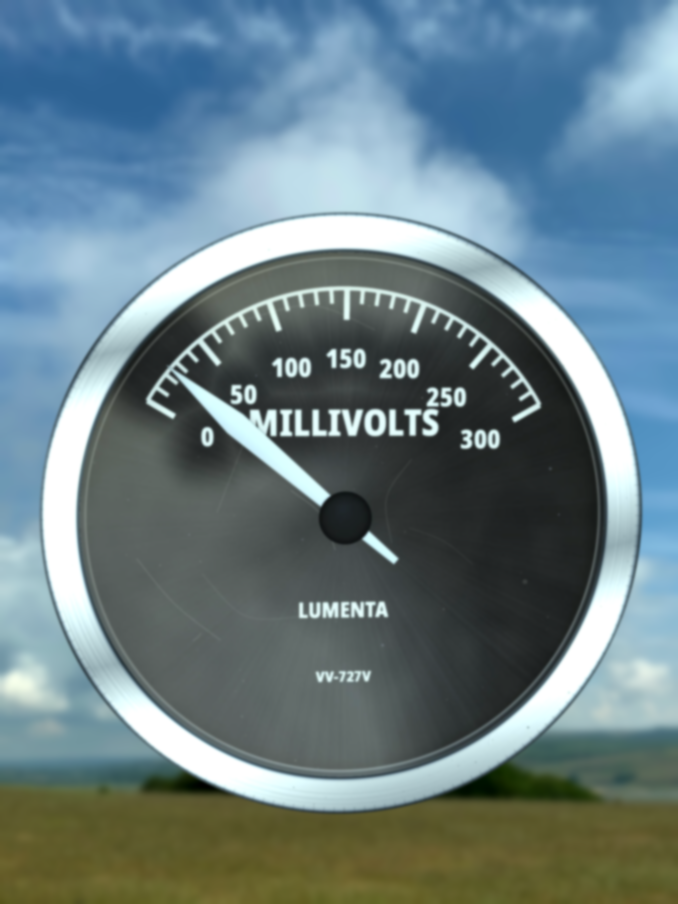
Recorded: 25 mV
